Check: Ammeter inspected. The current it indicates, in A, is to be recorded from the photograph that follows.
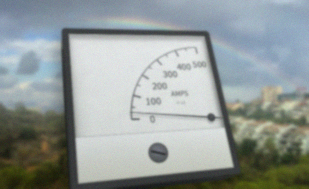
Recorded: 25 A
